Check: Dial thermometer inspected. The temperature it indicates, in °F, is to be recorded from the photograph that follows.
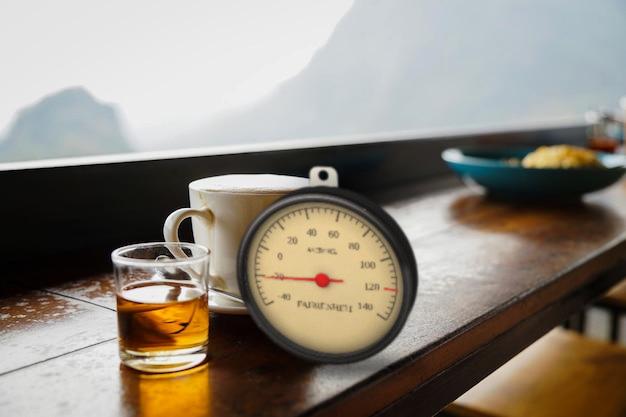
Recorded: -20 °F
